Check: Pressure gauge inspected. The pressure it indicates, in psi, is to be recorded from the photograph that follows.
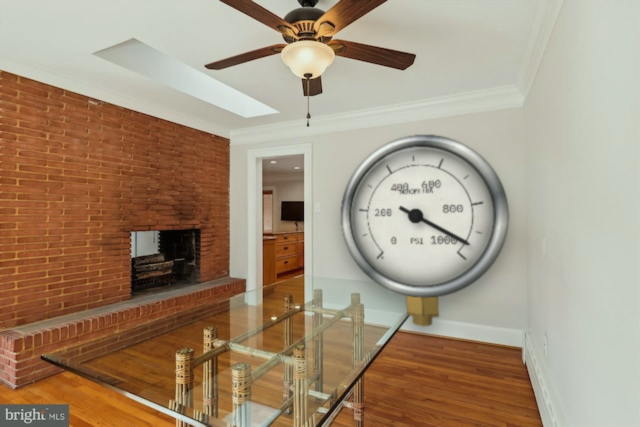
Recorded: 950 psi
